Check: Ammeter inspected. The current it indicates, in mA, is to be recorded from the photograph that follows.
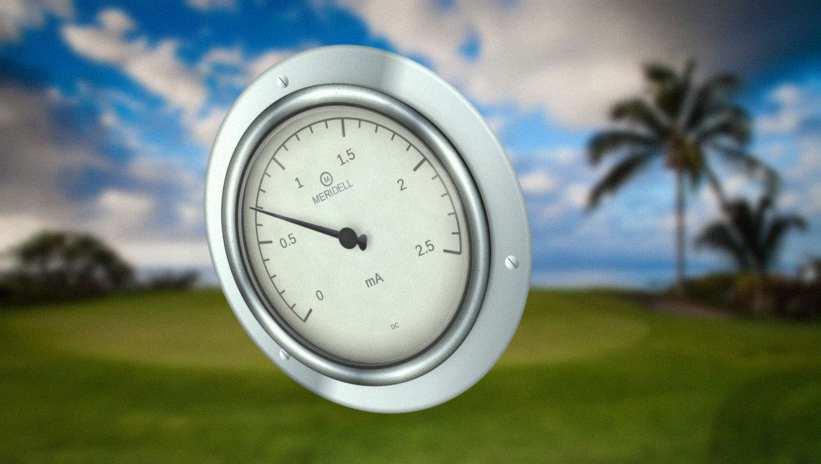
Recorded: 0.7 mA
